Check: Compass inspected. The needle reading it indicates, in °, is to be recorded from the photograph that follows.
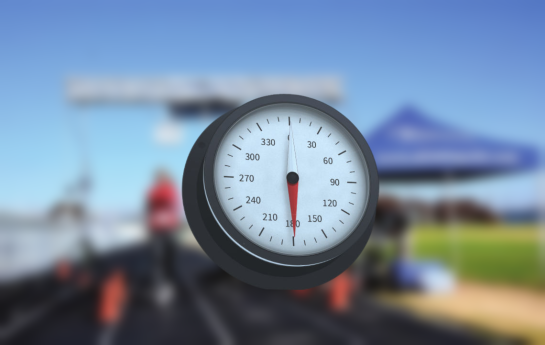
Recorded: 180 °
